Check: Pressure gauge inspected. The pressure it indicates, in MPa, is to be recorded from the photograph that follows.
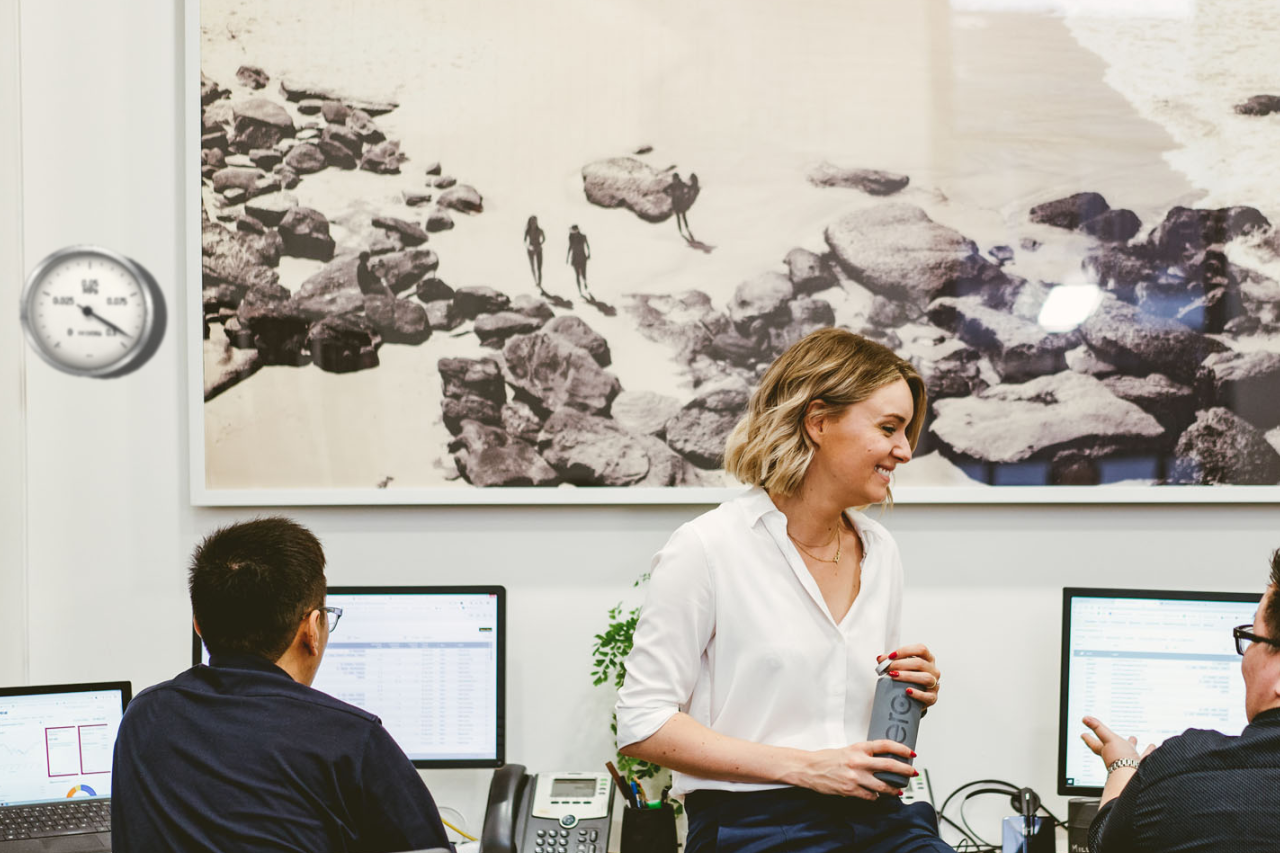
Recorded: 0.095 MPa
